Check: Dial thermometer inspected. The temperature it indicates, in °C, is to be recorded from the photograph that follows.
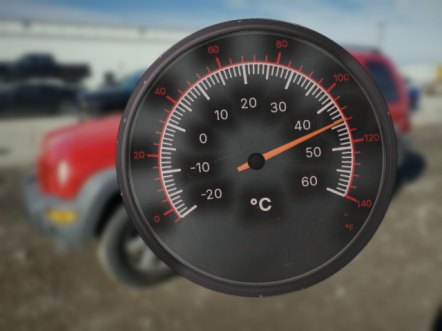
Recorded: 44 °C
